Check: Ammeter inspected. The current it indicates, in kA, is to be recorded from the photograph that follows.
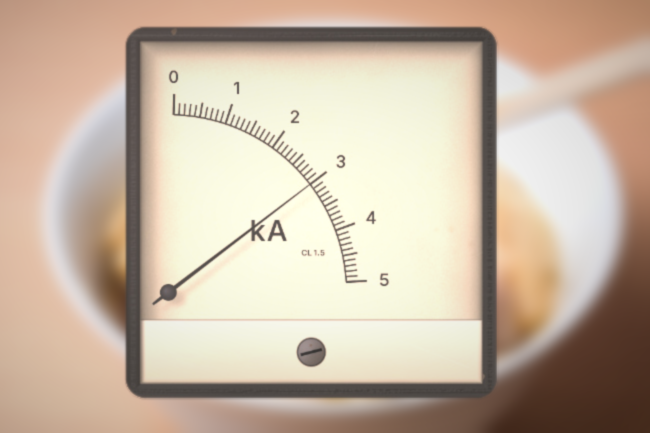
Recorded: 3 kA
